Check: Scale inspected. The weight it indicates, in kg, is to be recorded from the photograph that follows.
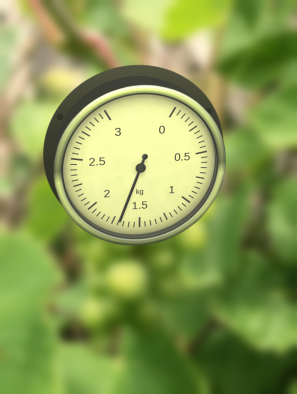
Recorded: 1.7 kg
